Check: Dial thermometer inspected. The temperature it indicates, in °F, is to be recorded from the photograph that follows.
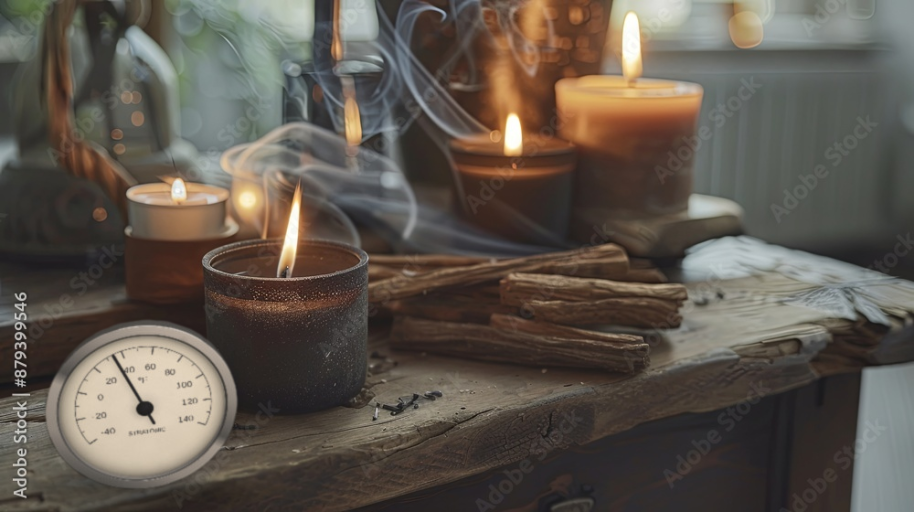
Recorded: 35 °F
